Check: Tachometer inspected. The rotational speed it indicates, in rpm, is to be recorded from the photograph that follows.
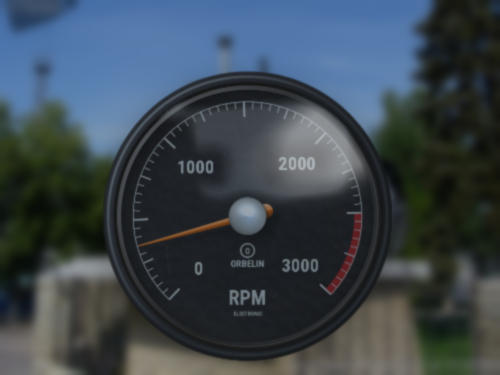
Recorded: 350 rpm
